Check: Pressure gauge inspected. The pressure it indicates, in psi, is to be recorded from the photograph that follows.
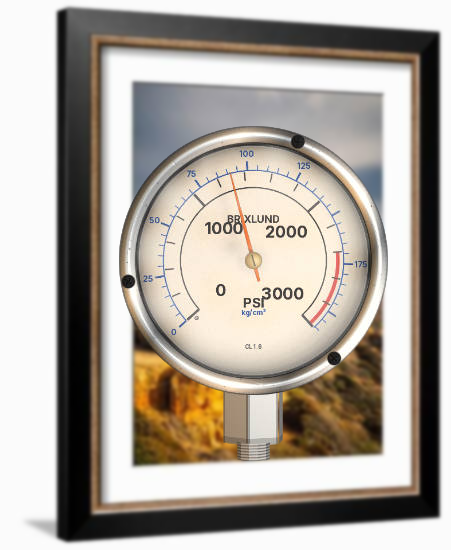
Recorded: 1300 psi
